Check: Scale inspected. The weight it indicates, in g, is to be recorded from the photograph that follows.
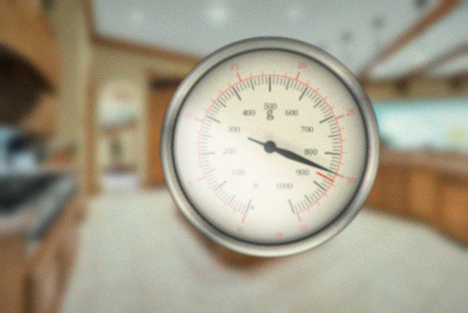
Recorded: 850 g
